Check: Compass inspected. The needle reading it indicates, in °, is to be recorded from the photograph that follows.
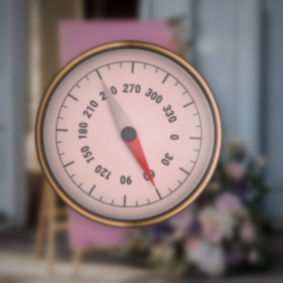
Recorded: 60 °
